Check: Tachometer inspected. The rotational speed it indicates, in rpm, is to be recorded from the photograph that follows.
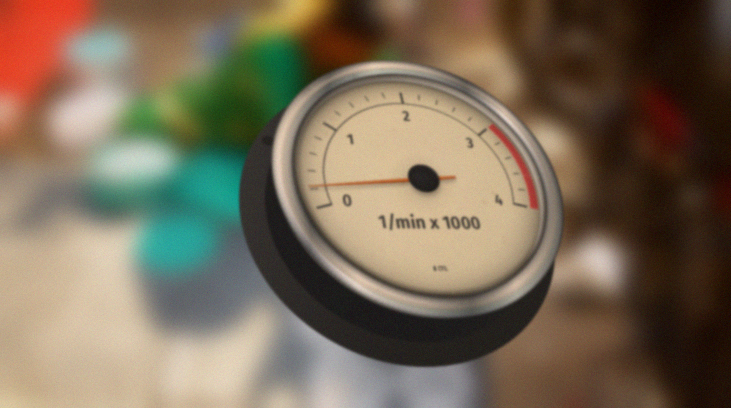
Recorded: 200 rpm
